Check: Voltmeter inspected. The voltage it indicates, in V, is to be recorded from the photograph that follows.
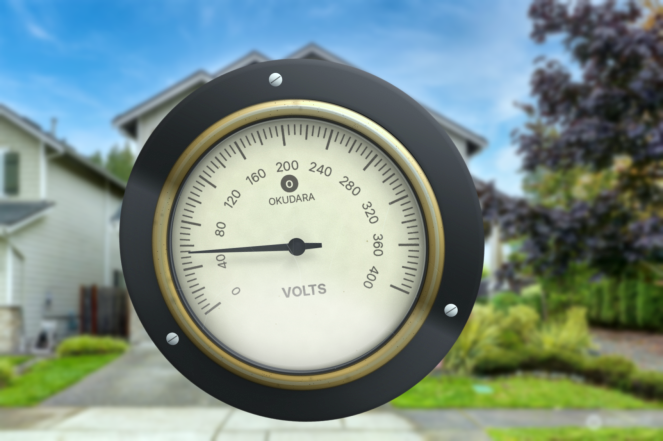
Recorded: 55 V
